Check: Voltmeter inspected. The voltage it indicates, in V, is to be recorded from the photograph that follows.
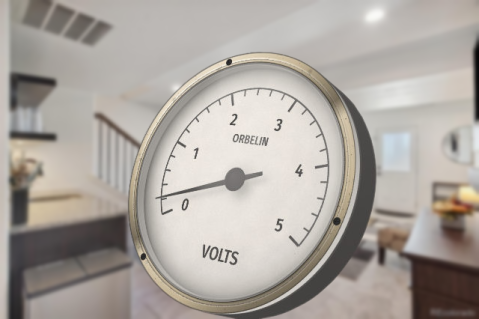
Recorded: 0.2 V
